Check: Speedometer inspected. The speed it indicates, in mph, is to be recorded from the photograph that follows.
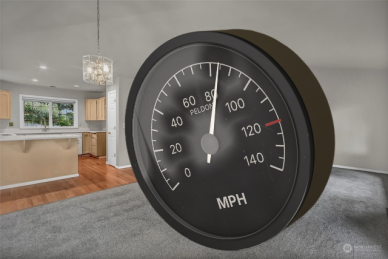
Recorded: 85 mph
